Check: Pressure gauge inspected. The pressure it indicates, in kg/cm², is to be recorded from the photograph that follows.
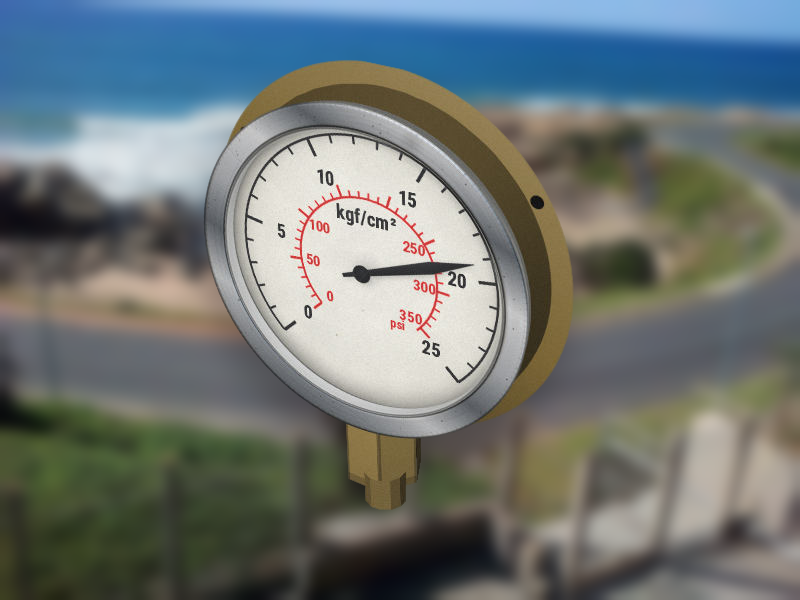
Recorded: 19 kg/cm²
